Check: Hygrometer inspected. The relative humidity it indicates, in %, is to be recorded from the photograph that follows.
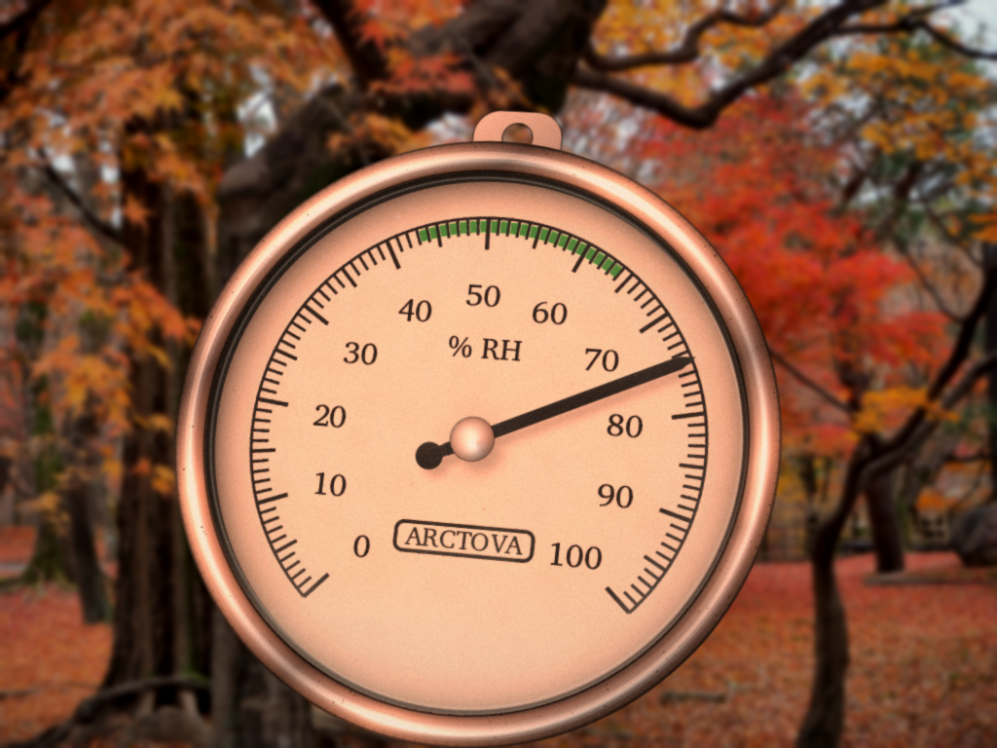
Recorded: 75 %
